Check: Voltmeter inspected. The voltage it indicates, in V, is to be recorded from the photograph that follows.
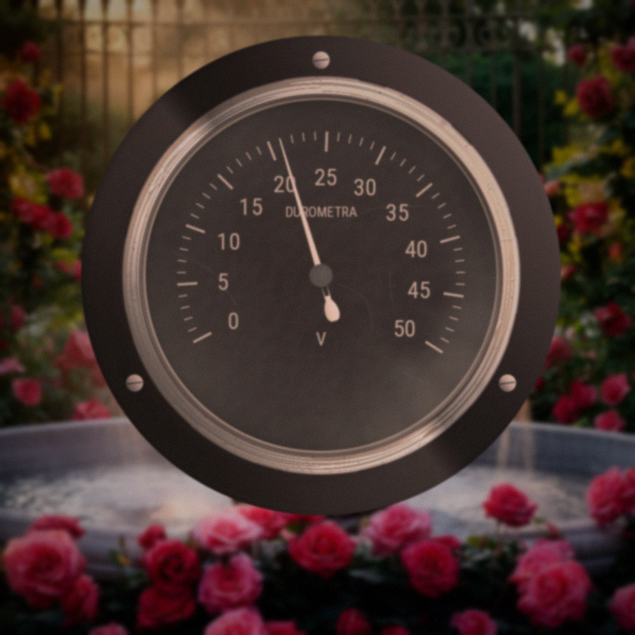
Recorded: 21 V
